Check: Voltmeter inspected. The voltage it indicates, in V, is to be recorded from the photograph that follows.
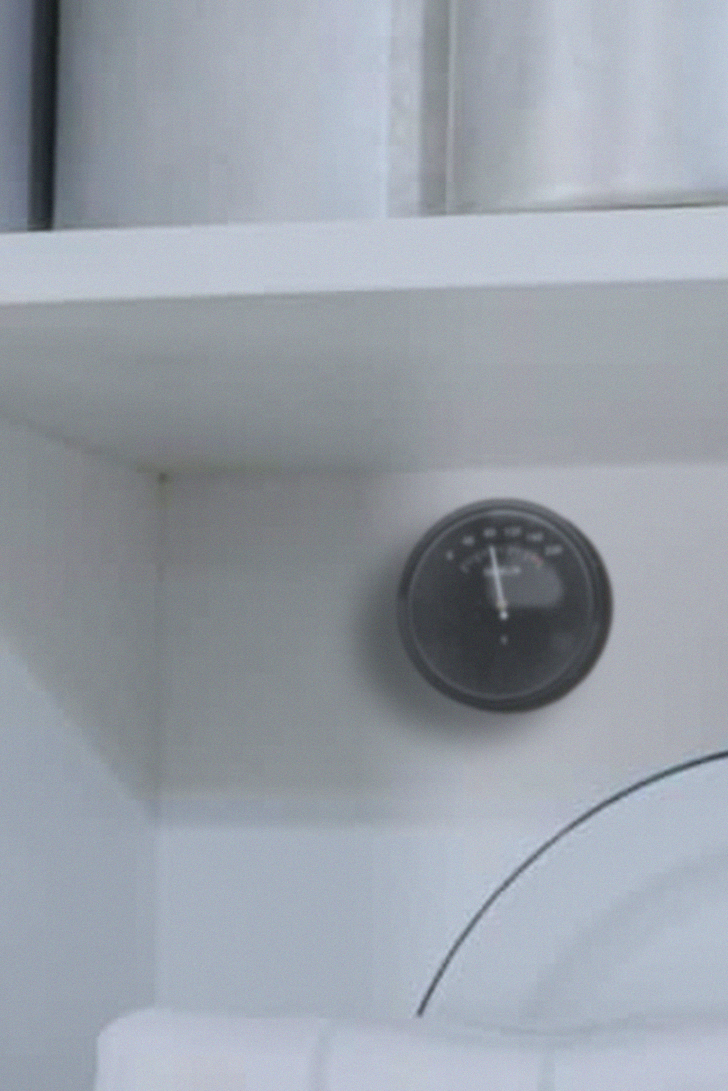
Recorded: 80 V
